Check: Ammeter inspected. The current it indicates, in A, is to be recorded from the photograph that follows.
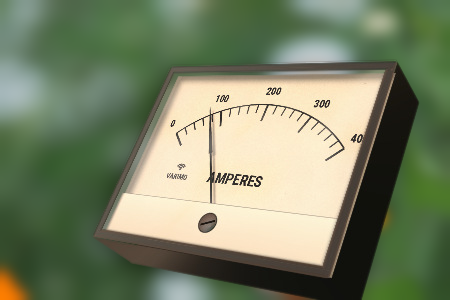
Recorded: 80 A
